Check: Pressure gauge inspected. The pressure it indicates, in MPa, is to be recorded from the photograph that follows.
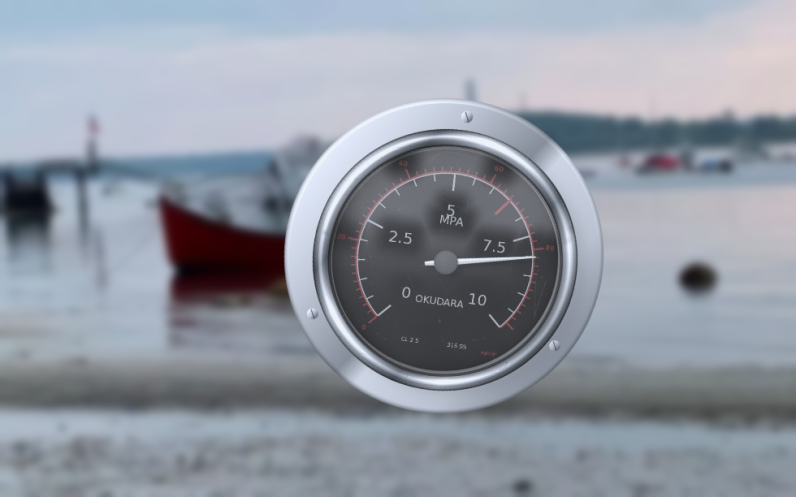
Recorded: 8 MPa
